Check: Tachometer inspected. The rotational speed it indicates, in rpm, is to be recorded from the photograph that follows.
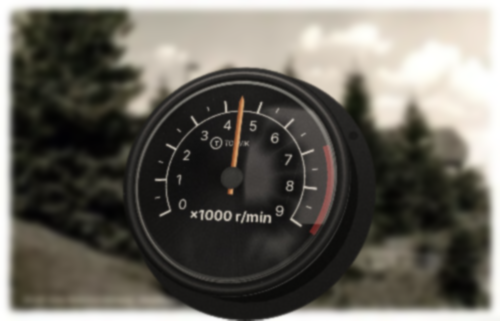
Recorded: 4500 rpm
